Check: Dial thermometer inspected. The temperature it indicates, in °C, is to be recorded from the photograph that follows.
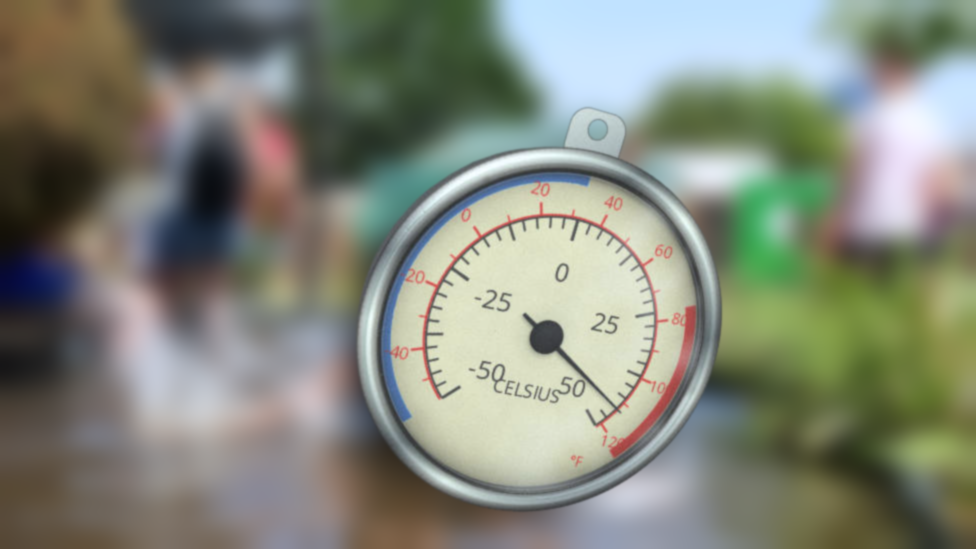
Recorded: 45 °C
